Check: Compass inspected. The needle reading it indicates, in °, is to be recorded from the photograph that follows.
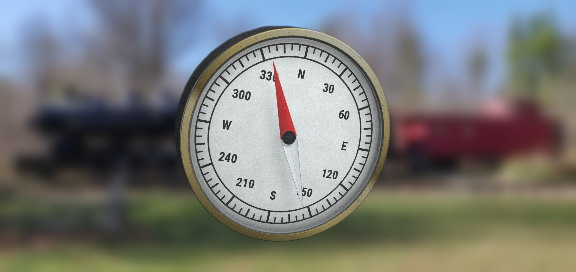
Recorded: 335 °
